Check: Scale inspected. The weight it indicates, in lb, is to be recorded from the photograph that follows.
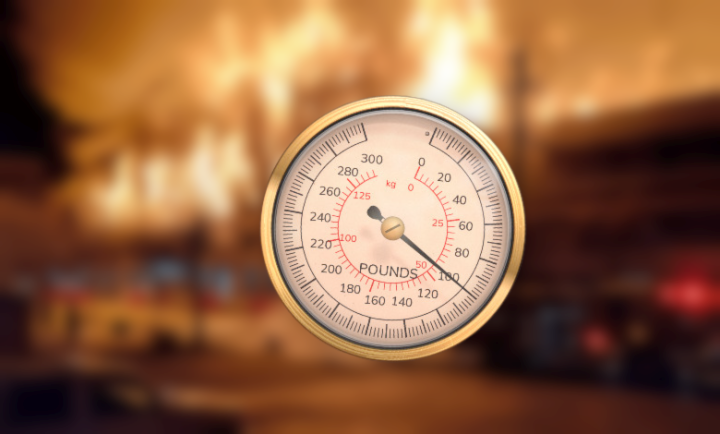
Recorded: 100 lb
